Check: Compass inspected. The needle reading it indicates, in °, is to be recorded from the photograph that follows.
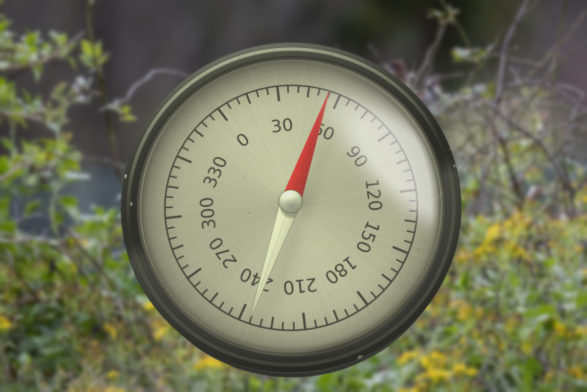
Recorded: 55 °
